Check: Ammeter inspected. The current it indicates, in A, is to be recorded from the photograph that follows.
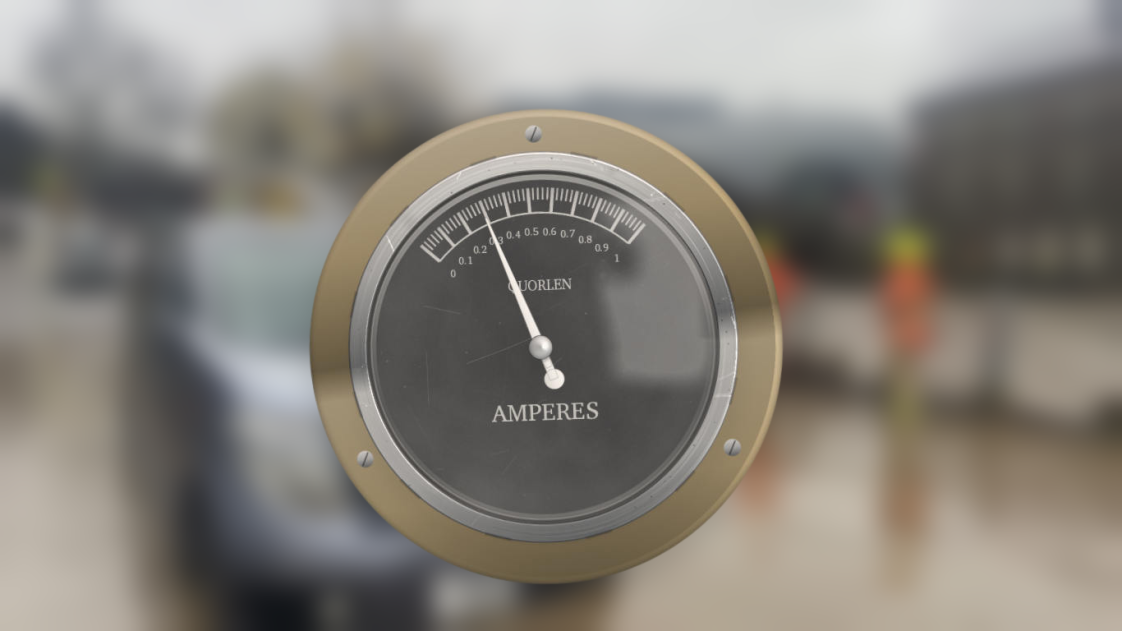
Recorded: 0.3 A
